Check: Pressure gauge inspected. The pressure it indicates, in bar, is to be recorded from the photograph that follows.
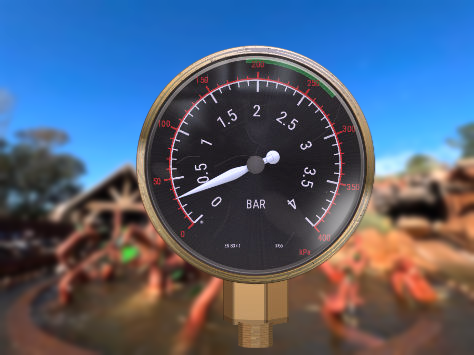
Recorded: 0.3 bar
